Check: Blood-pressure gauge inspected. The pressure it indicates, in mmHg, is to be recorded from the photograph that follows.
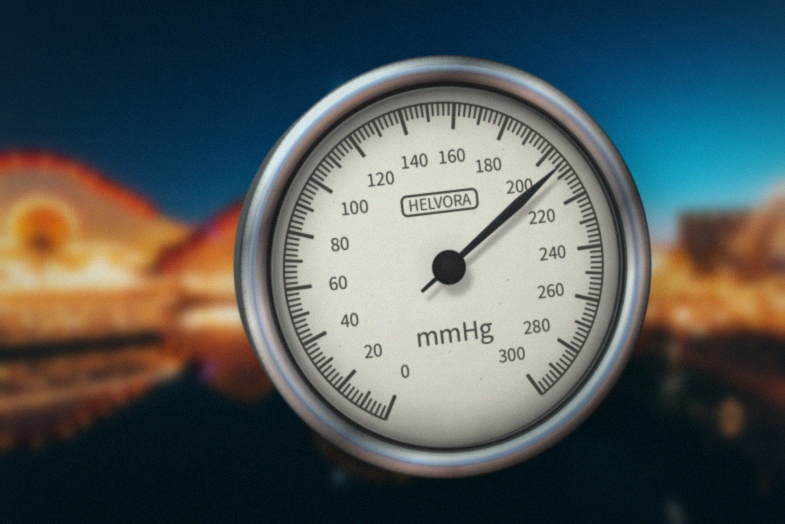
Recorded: 206 mmHg
